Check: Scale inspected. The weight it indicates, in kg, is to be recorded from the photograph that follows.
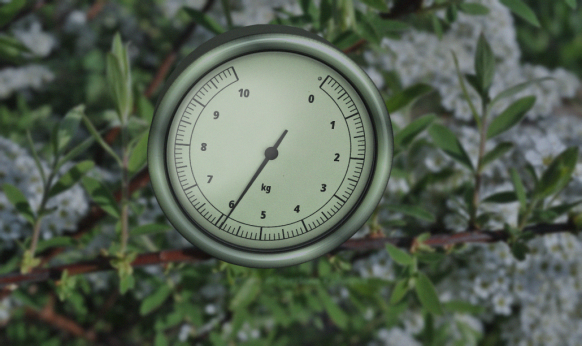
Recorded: 5.9 kg
